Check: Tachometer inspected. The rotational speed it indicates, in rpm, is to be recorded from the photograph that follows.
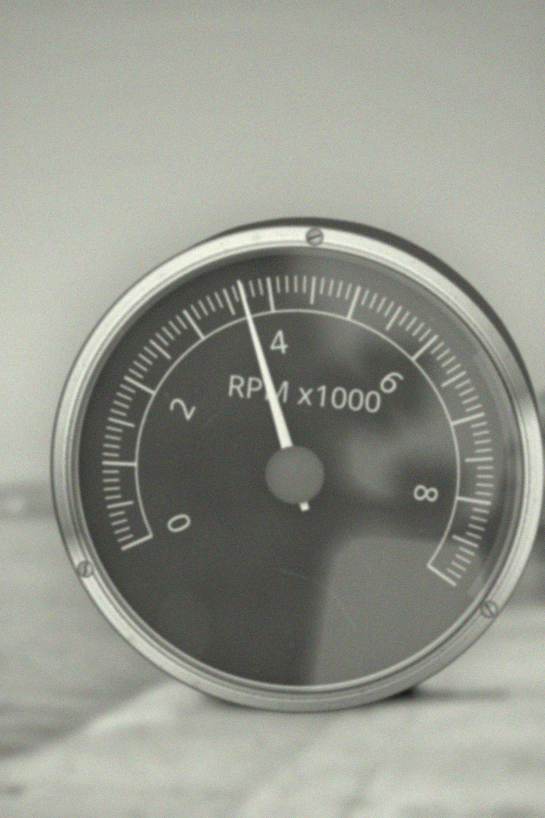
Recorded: 3700 rpm
